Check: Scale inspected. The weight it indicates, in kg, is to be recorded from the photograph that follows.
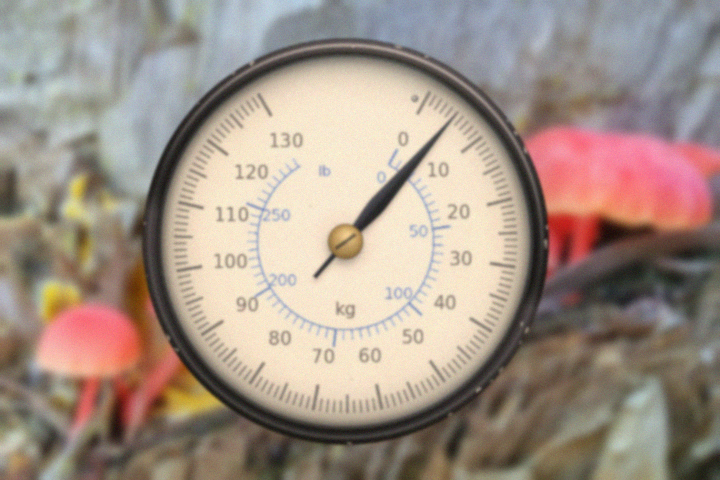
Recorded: 5 kg
